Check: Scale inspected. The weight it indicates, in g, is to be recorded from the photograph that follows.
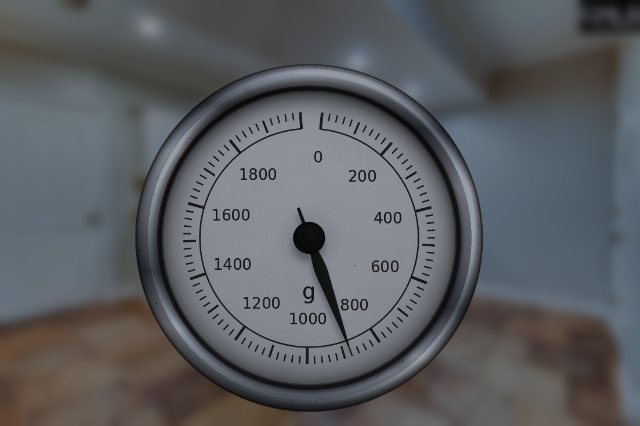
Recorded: 880 g
